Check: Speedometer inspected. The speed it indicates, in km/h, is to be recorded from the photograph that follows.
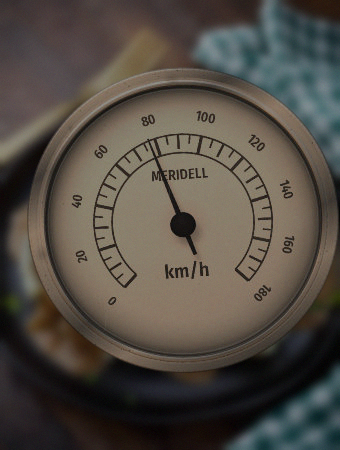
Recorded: 77.5 km/h
